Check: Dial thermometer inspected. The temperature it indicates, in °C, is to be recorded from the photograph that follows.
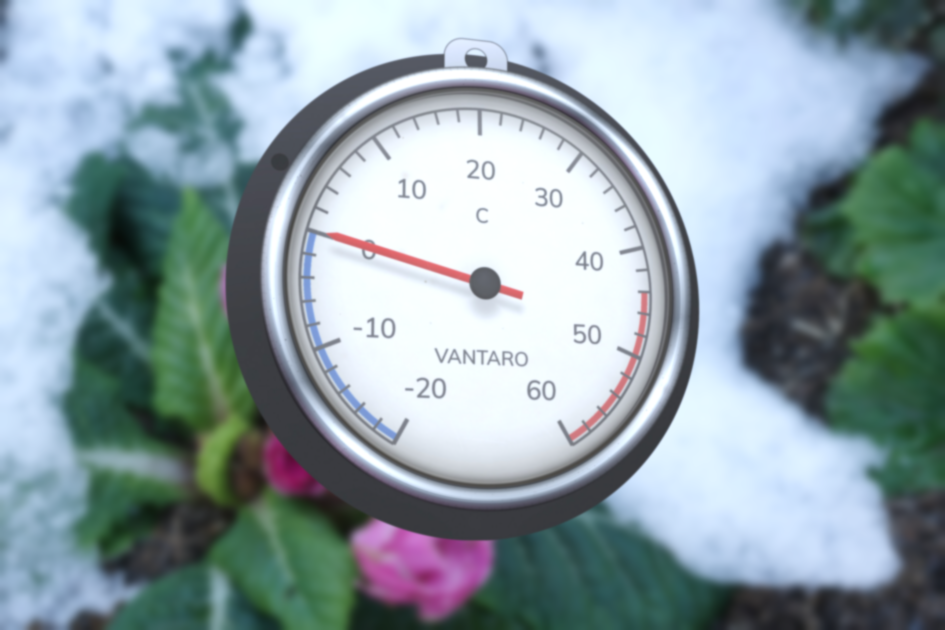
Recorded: 0 °C
